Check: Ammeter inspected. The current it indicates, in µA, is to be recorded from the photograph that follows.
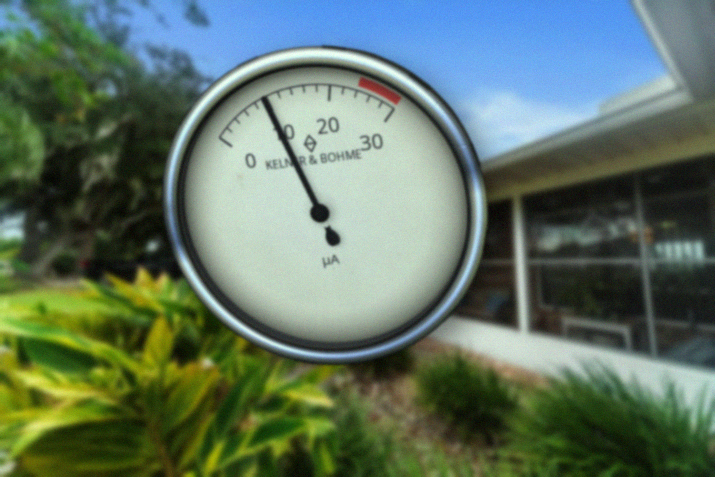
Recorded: 10 µA
